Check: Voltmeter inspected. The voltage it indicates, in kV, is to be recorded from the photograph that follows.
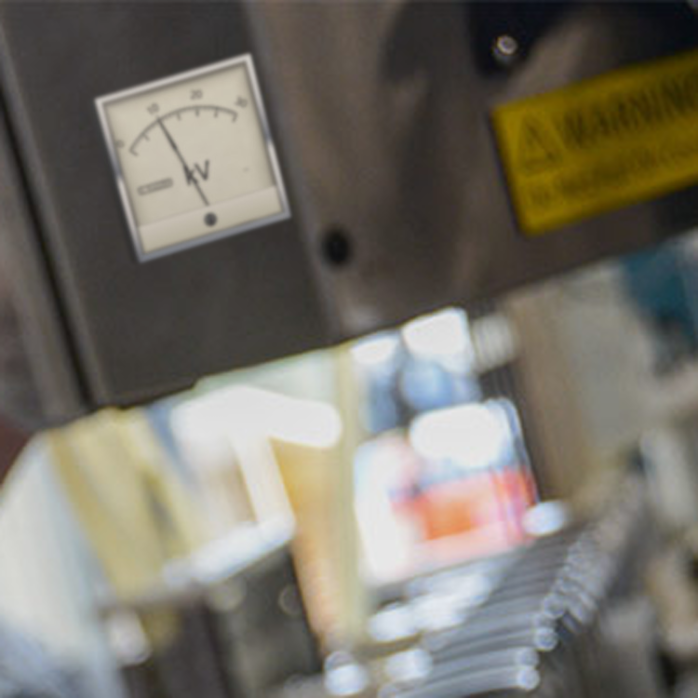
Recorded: 10 kV
